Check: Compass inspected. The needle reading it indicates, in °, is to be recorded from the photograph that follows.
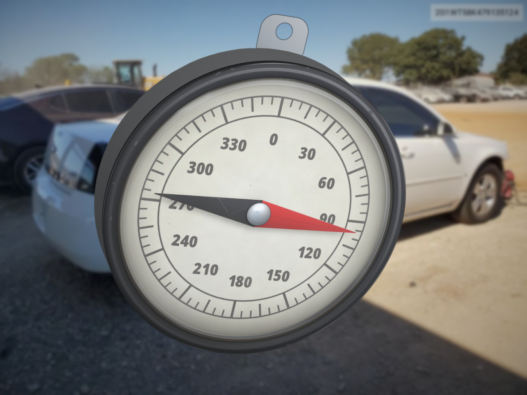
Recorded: 95 °
